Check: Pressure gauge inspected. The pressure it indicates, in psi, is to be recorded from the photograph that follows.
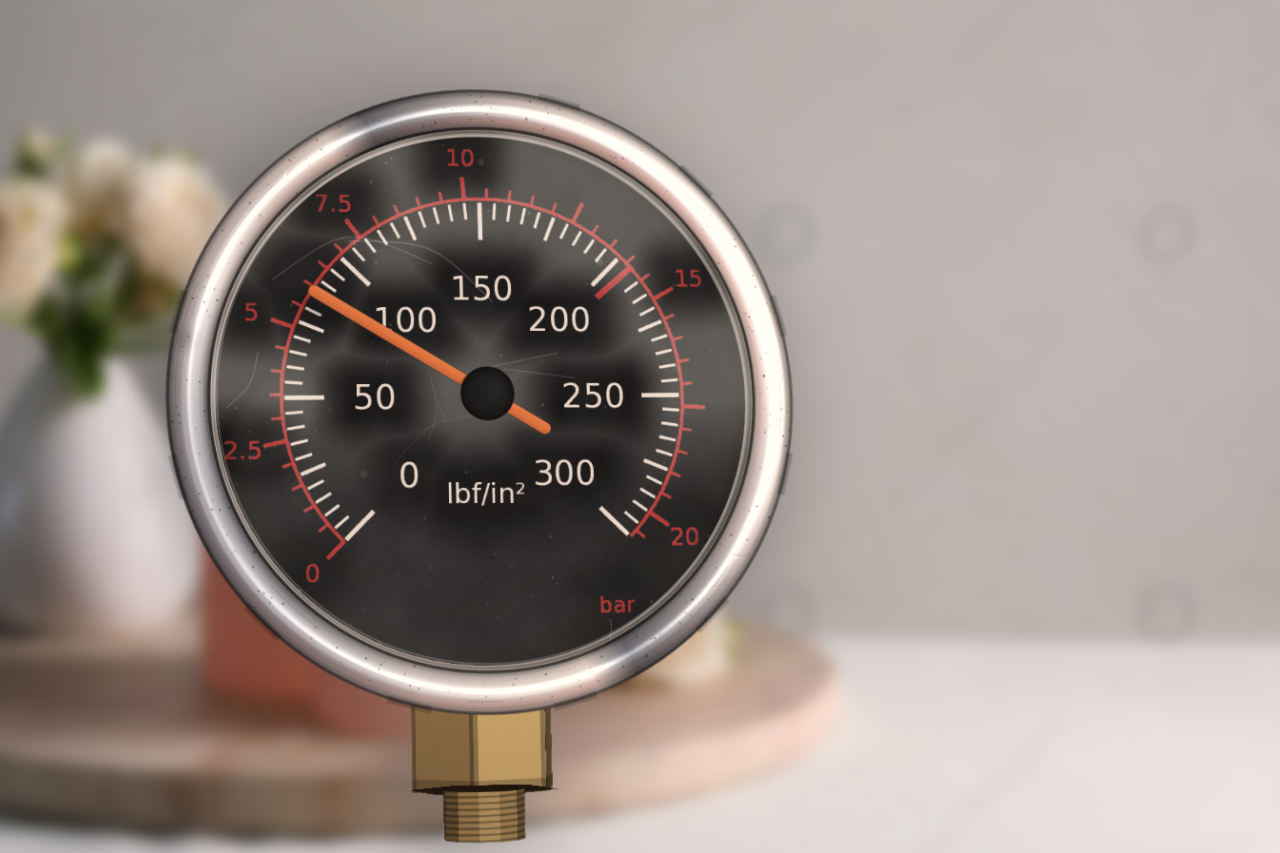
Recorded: 85 psi
